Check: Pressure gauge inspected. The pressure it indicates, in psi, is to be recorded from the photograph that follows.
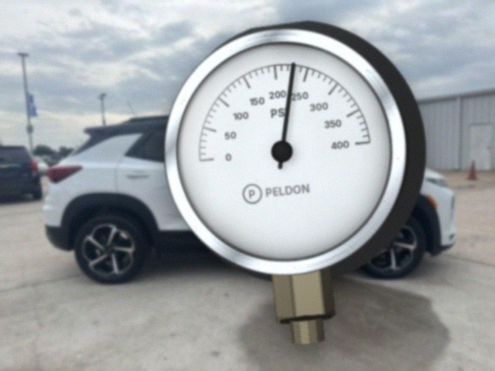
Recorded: 230 psi
